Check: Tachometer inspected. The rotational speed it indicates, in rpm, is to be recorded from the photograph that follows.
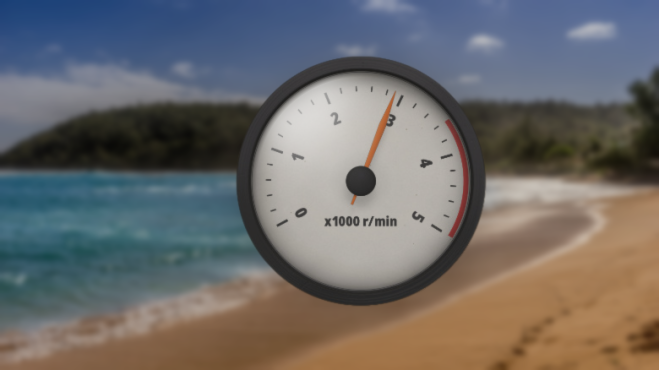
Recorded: 2900 rpm
